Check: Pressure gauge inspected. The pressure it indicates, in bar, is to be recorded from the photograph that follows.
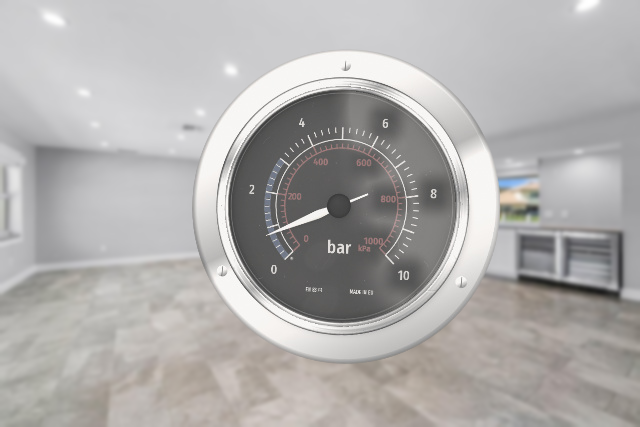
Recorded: 0.8 bar
